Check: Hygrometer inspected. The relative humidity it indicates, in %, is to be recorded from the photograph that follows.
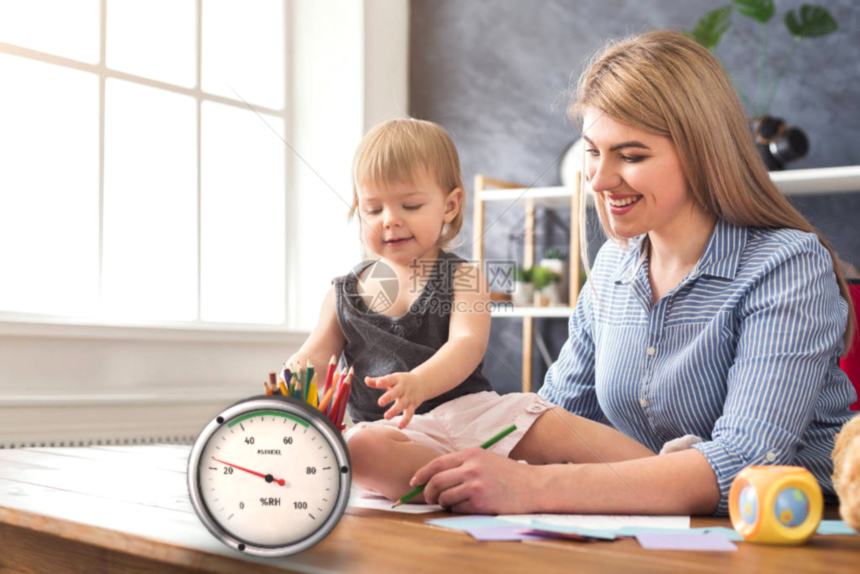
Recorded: 24 %
